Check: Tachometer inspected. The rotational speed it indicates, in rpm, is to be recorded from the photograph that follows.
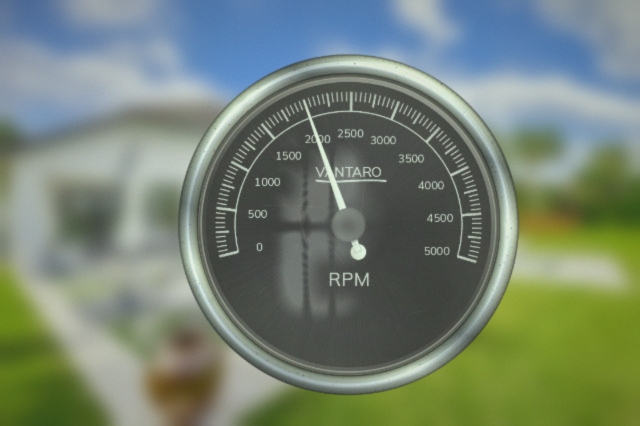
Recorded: 2000 rpm
